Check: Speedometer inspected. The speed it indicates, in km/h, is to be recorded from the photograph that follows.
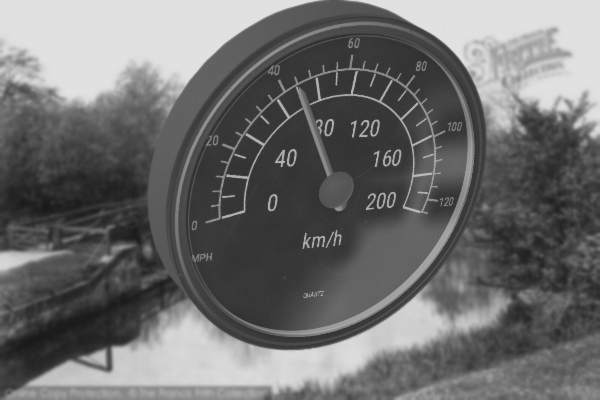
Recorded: 70 km/h
